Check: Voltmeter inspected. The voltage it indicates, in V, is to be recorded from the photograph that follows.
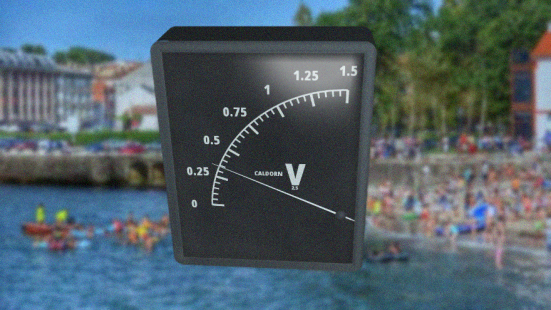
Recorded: 0.35 V
